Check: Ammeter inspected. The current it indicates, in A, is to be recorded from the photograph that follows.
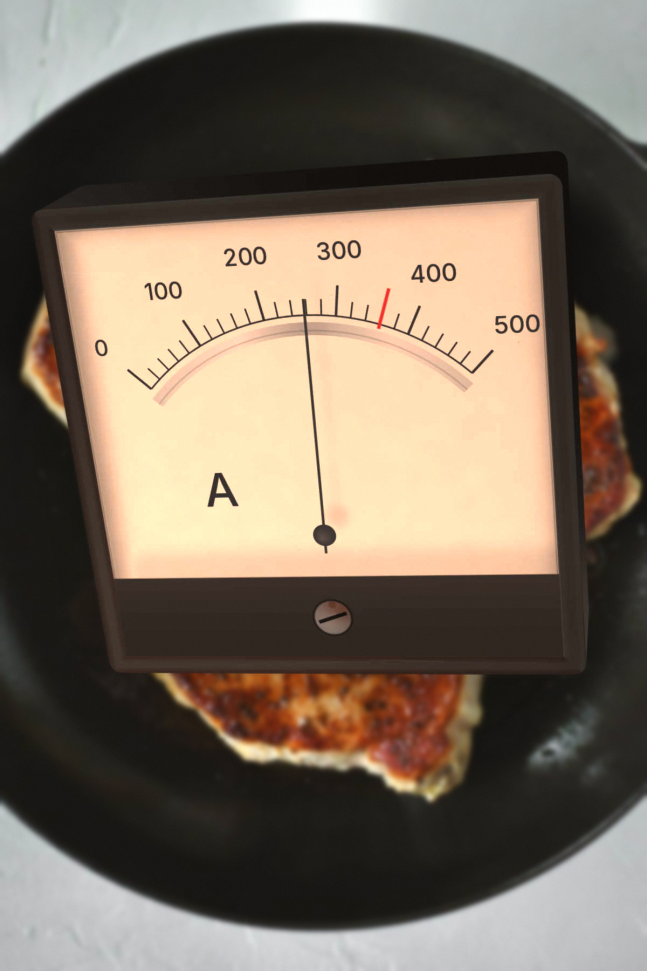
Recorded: 260 A
